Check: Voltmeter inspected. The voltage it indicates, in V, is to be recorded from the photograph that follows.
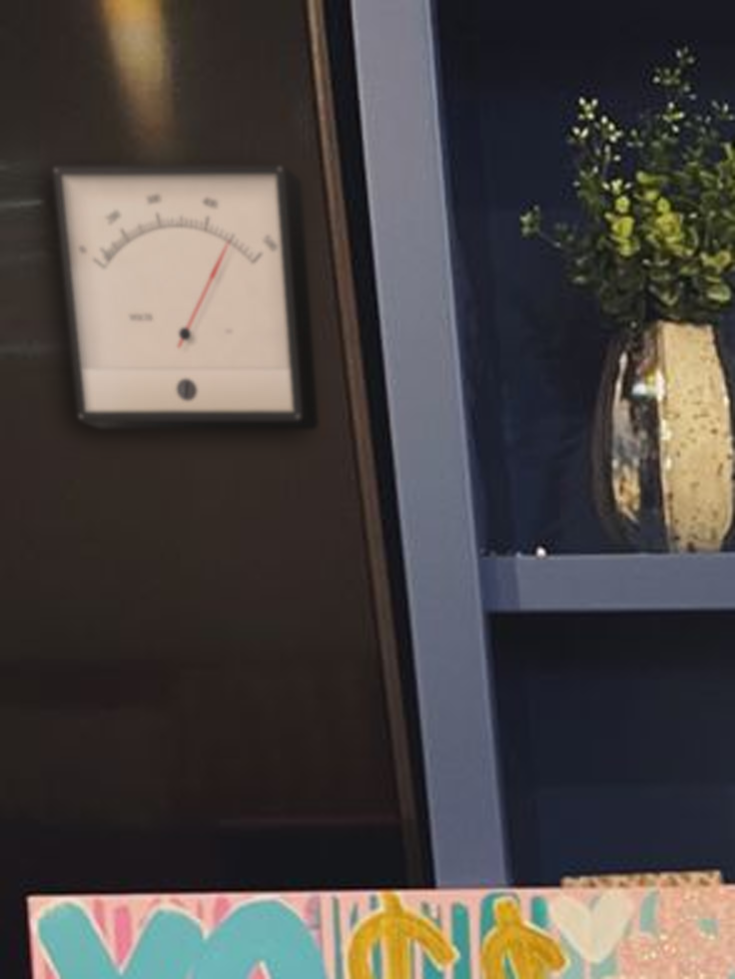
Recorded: 450 V
